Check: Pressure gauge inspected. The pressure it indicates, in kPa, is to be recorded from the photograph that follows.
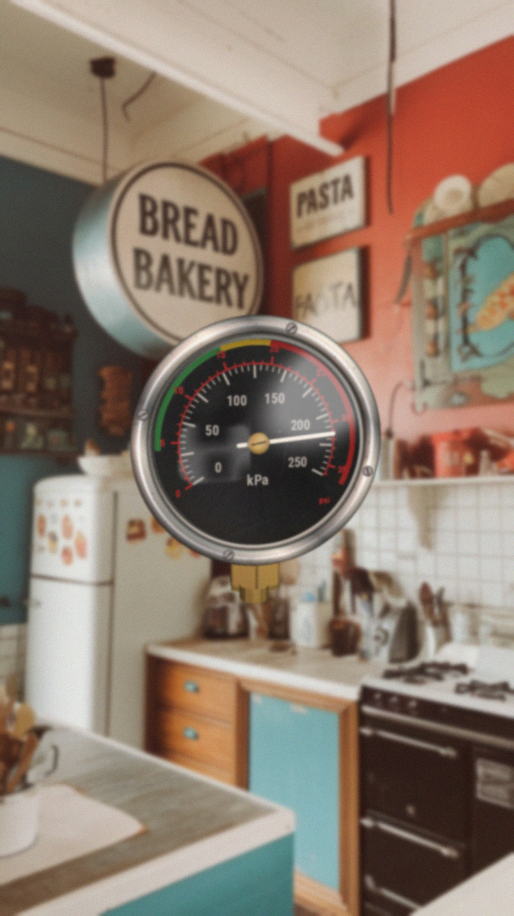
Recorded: 215 kPa
